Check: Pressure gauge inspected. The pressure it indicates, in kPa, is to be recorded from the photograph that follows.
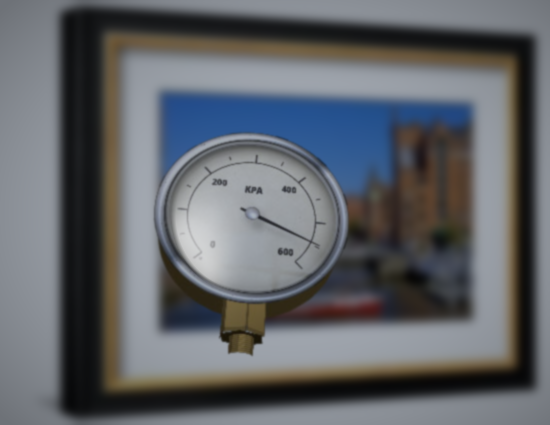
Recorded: 550 kPa
